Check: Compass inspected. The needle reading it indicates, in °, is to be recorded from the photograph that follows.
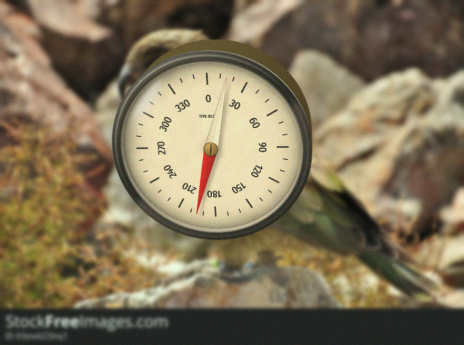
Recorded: 195 °
